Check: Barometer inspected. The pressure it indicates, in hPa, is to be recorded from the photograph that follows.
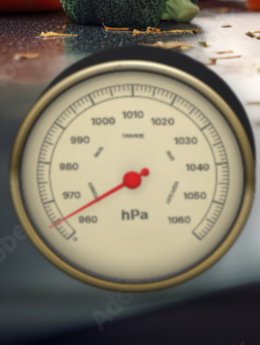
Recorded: 965 hPa
